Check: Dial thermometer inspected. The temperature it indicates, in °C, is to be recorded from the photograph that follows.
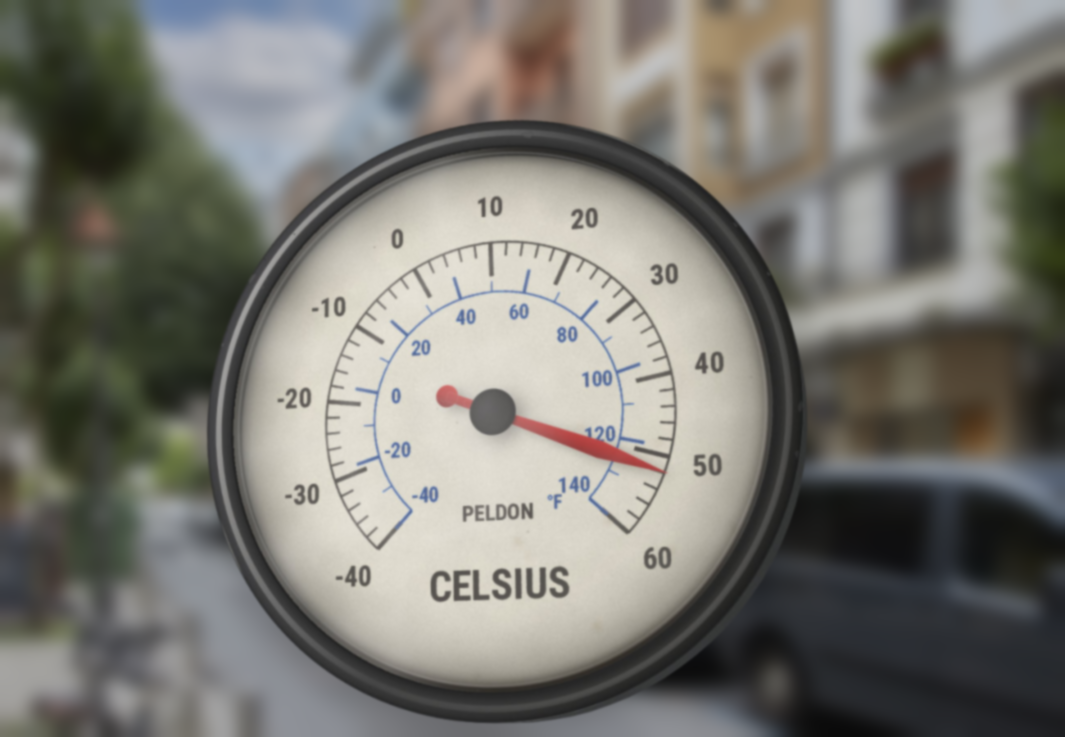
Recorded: 52 °C
